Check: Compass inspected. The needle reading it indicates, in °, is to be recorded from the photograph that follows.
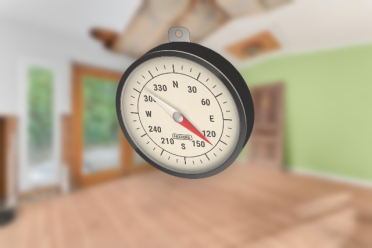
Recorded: 130 °
